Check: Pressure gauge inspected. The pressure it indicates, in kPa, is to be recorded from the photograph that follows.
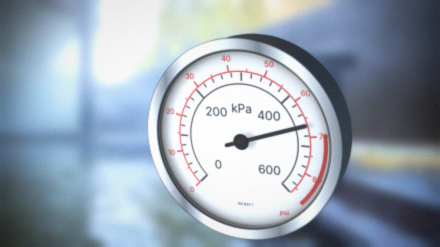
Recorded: 460 kPa
